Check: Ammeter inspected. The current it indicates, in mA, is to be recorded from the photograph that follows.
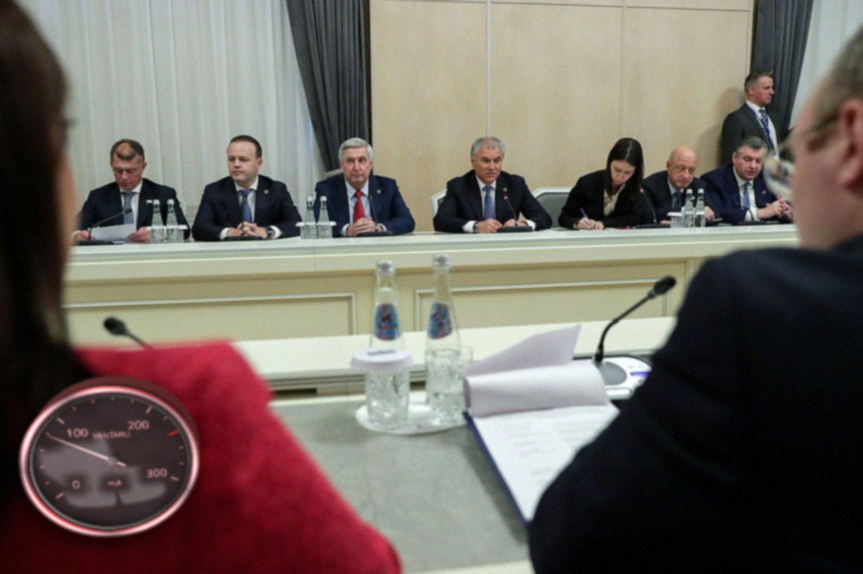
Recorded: 80 mA
